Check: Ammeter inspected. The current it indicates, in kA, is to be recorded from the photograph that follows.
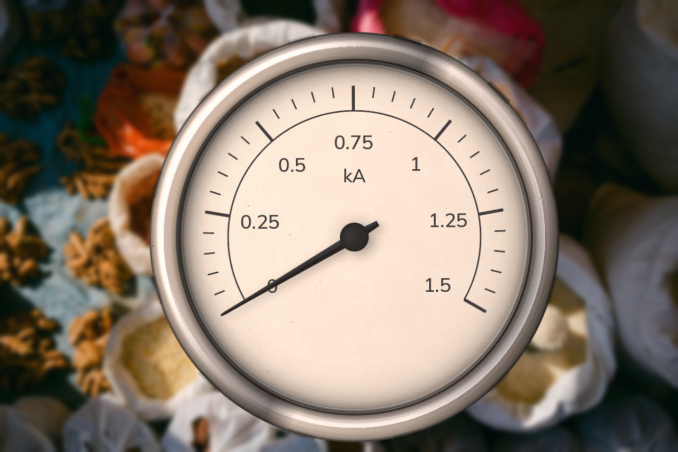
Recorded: 0 kA
